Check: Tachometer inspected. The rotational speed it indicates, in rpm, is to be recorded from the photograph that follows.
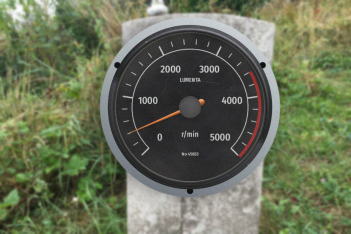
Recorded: 400 rpm
